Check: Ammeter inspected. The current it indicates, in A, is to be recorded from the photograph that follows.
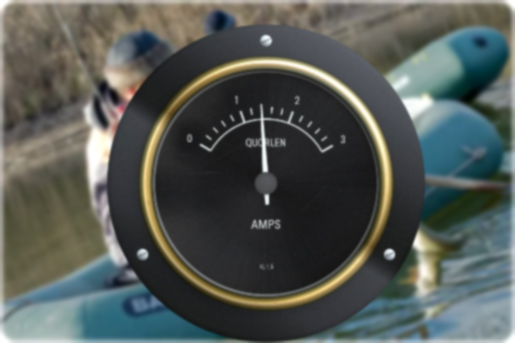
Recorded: 1.4 A
